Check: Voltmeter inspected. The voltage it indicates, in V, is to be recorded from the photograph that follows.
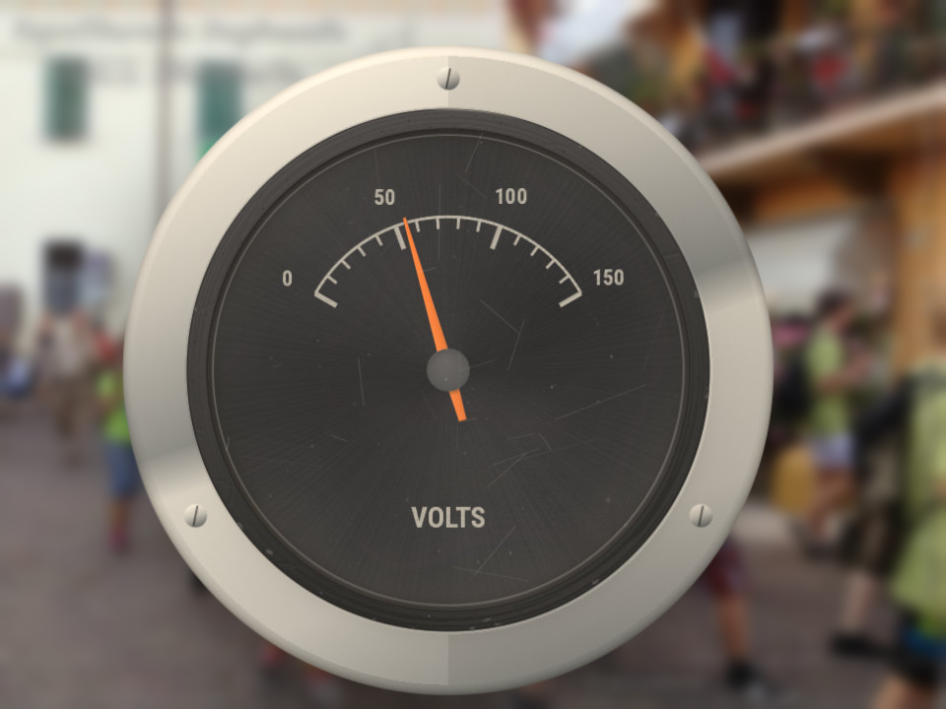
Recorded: 55 V
